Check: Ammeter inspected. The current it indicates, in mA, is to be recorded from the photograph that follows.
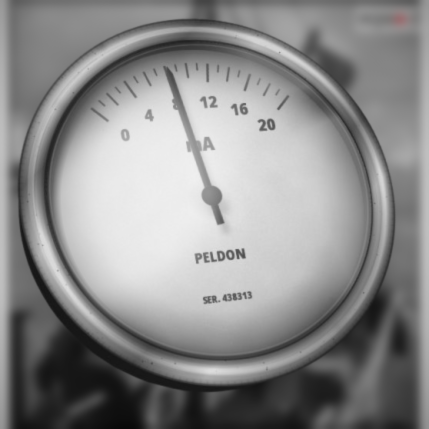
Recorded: 8 mA
